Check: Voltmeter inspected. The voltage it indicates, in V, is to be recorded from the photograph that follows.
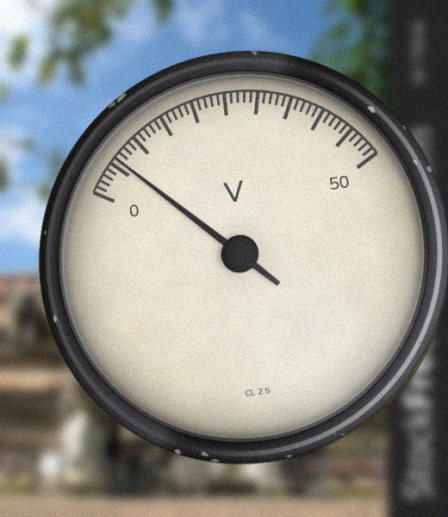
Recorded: 6 V
